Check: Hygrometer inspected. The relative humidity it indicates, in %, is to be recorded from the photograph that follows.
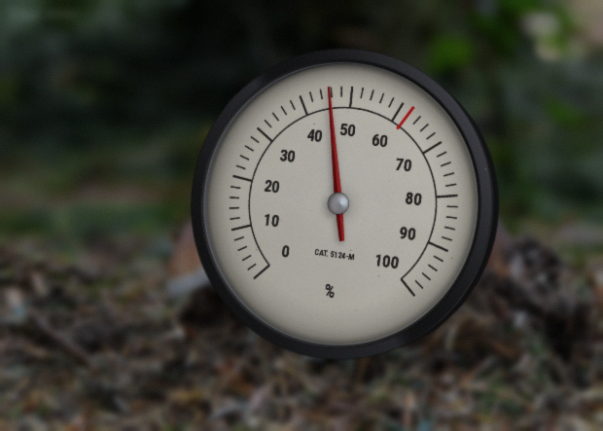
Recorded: 46 %
